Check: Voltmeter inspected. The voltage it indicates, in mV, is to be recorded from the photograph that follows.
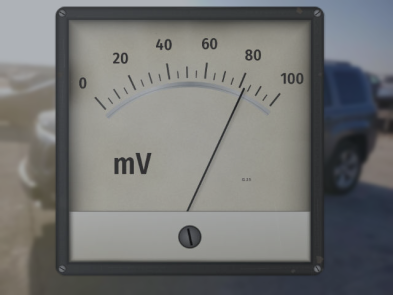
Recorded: 82.5 mV
